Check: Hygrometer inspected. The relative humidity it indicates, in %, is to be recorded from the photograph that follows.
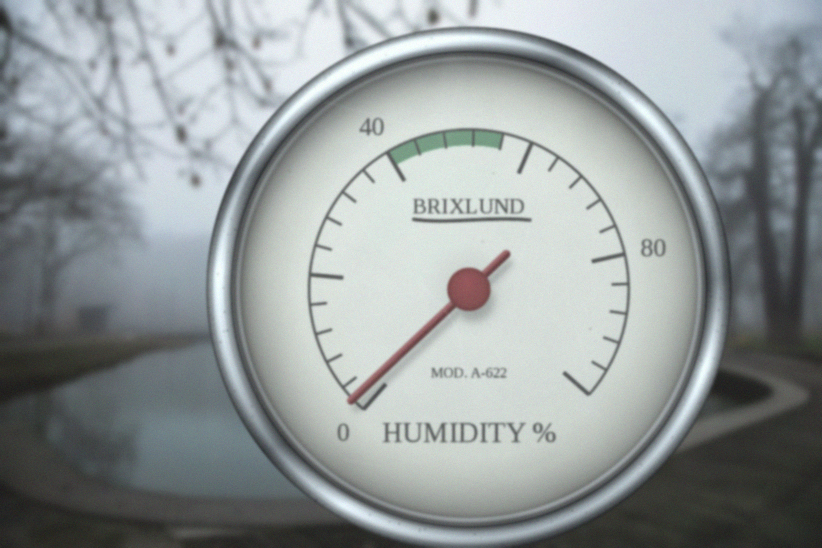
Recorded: 2 %
